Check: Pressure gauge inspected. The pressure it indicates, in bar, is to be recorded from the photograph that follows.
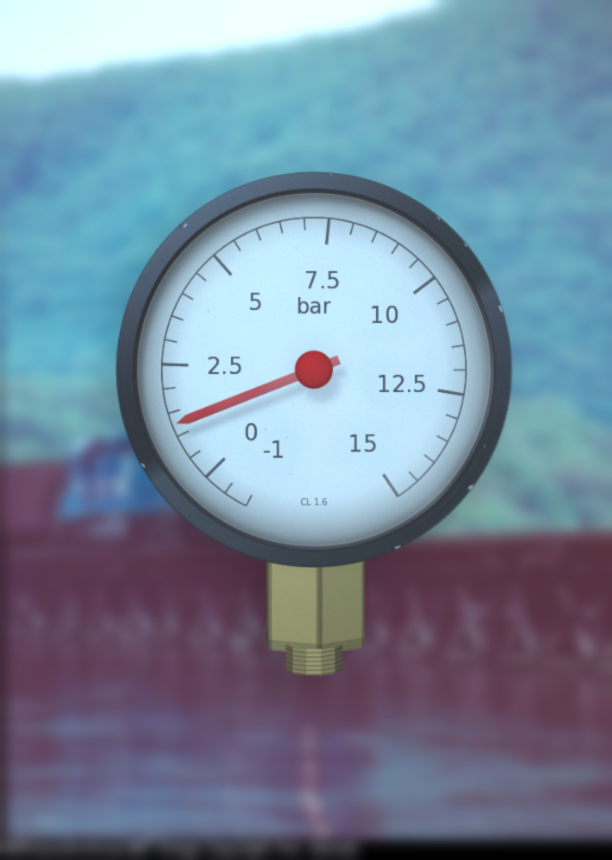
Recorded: 1.25 bar
